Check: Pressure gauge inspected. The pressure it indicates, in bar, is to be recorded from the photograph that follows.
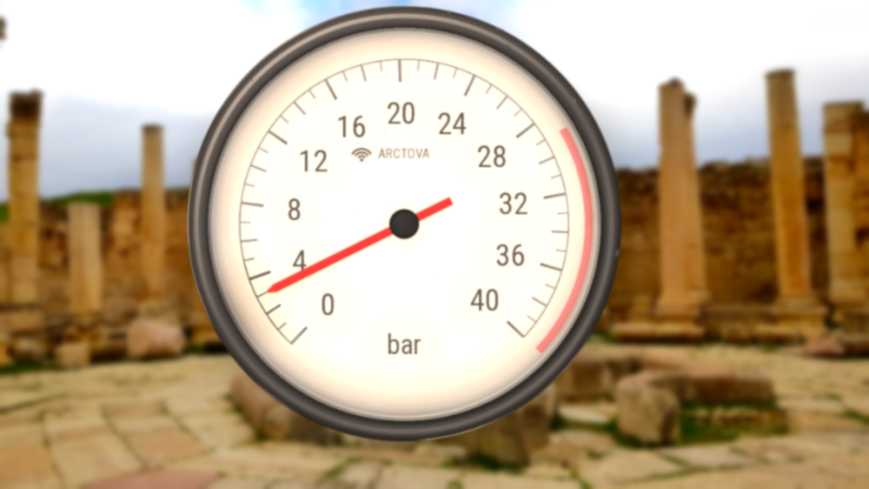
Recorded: 3 bar
